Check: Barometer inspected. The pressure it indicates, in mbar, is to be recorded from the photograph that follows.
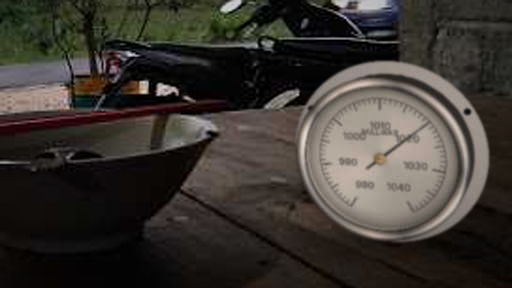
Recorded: 1020 mbar
